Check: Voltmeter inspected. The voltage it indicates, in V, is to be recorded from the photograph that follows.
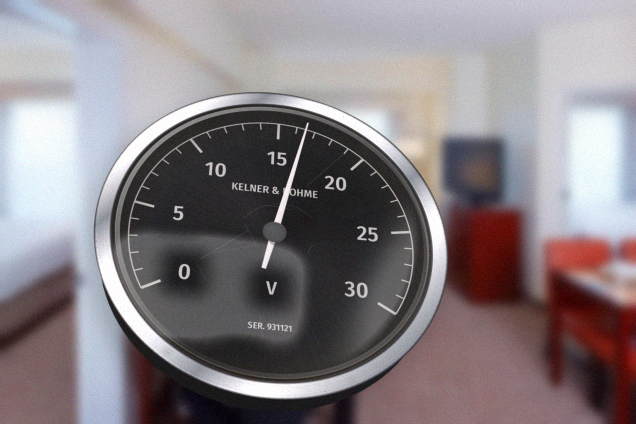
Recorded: 16.5 V
